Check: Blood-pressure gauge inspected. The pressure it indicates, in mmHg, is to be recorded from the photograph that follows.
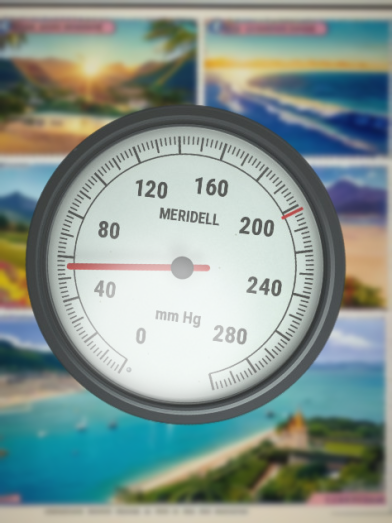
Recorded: 56 mmHg
